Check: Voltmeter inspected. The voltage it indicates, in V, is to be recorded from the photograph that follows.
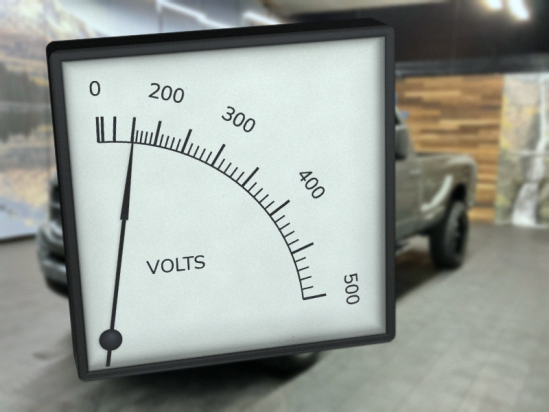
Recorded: 150 V
